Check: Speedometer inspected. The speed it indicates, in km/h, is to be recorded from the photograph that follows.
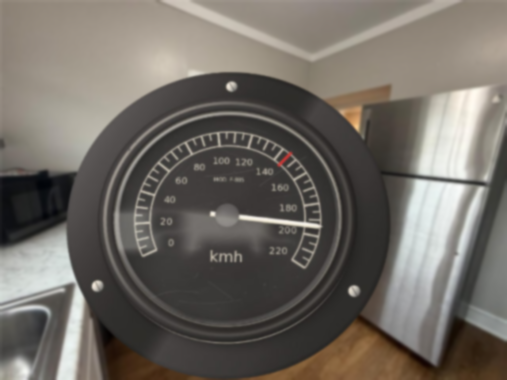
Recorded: 195 km/h
